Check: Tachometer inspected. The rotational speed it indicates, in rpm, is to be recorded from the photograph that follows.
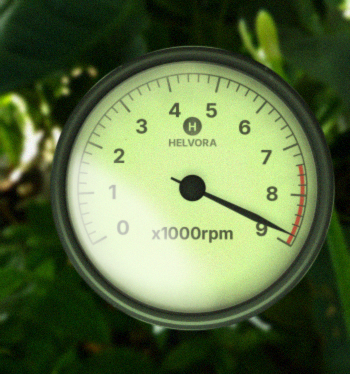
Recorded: 8800 rpm
